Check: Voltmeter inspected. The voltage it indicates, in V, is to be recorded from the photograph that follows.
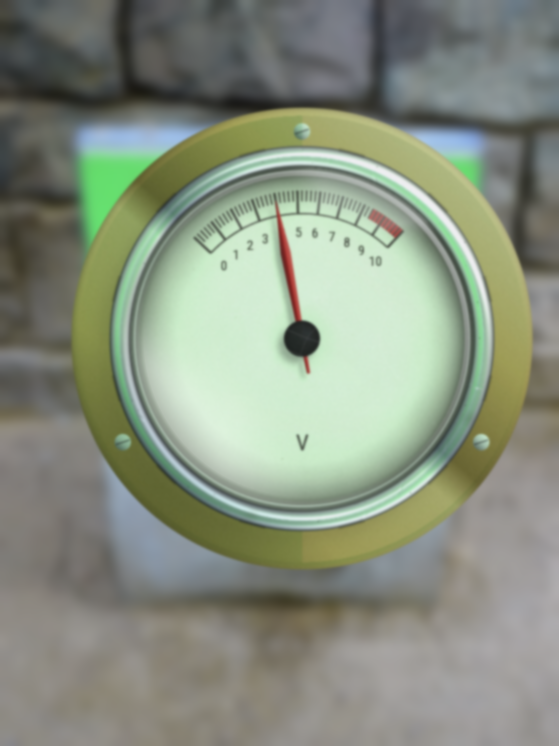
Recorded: 4 V
